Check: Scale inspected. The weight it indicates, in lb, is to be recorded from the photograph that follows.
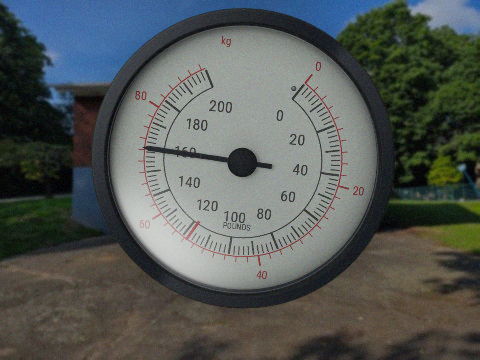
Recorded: 160 lb
